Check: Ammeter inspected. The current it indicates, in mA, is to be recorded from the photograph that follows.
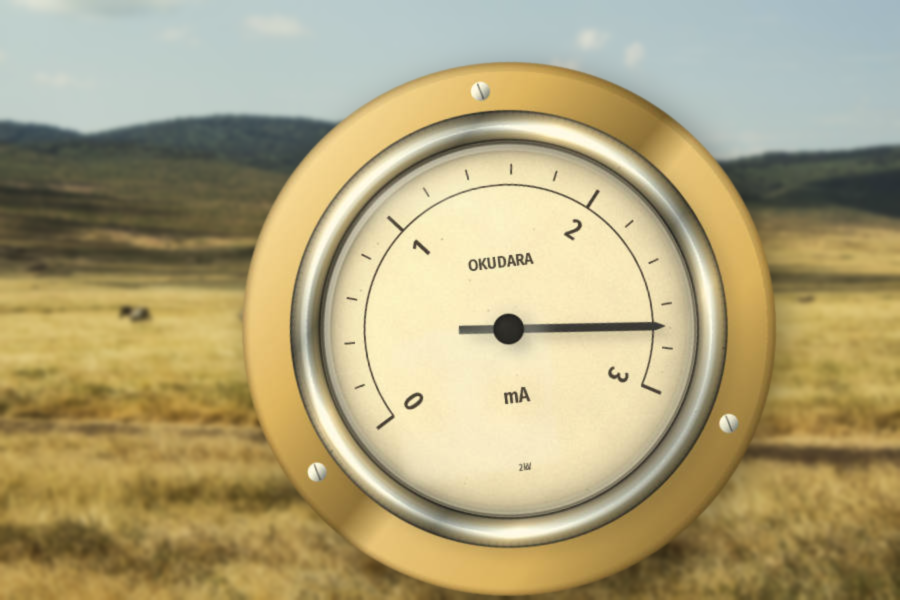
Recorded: 2.7 mA
